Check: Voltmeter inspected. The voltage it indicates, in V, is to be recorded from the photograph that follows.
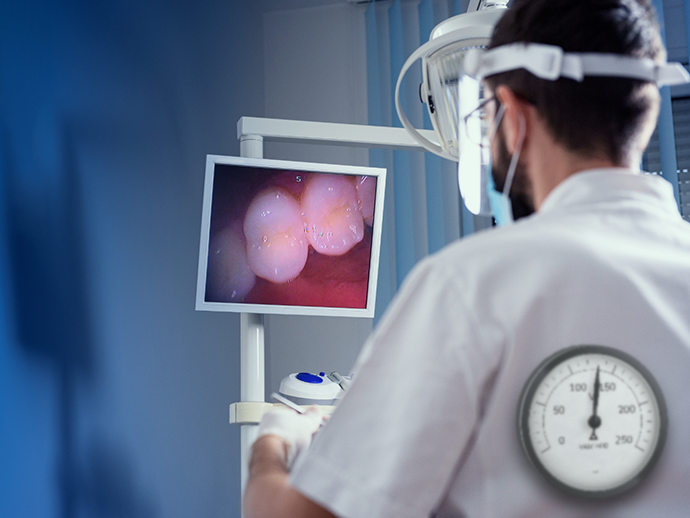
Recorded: 130 V
